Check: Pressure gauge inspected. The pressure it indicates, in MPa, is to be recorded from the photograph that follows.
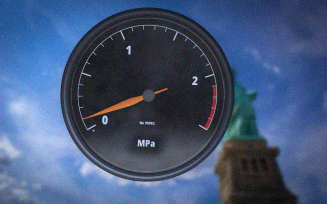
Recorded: 0.1 MPa
